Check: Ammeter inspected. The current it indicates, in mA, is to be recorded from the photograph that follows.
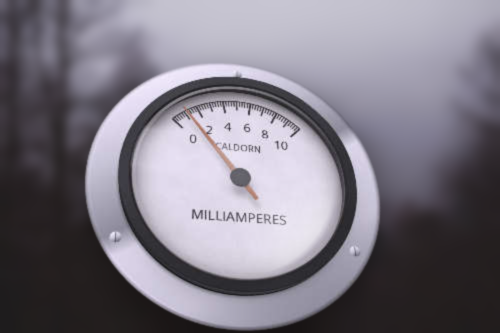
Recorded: 1 mA
